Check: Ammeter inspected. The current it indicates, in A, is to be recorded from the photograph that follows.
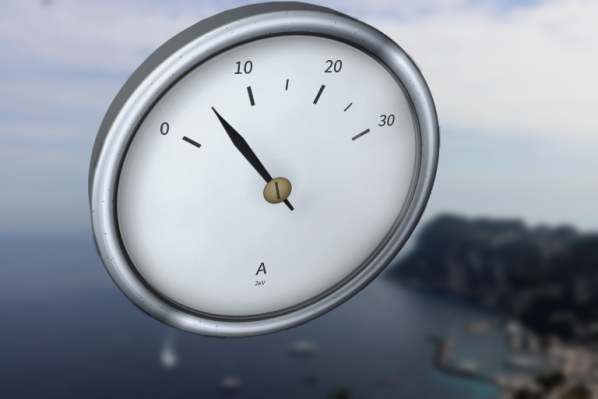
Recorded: 5 A
